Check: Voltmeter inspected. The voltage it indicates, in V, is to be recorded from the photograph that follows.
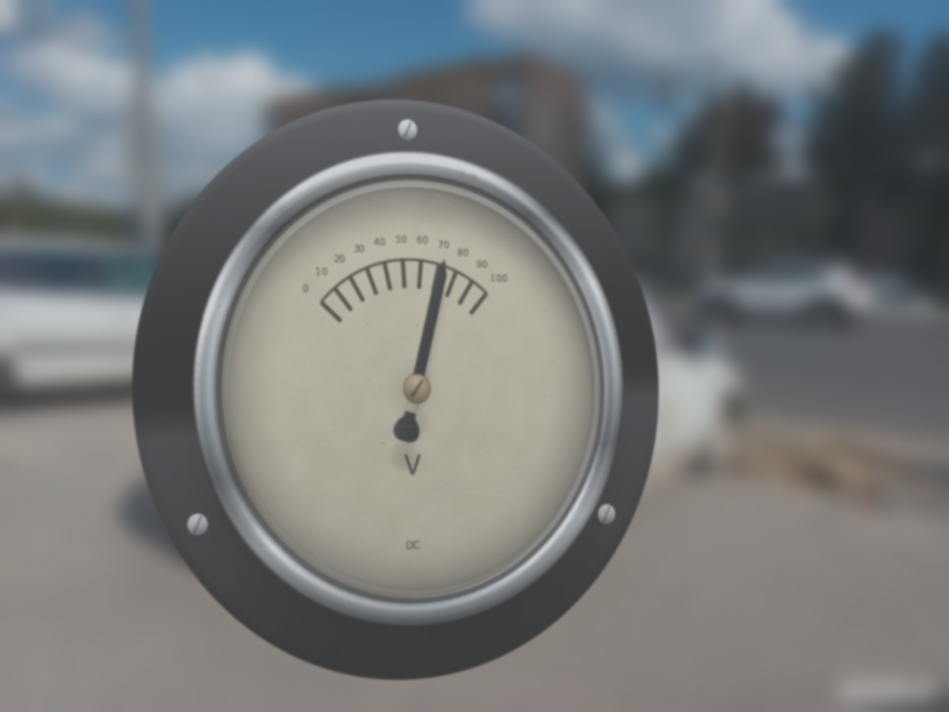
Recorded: 70 V
